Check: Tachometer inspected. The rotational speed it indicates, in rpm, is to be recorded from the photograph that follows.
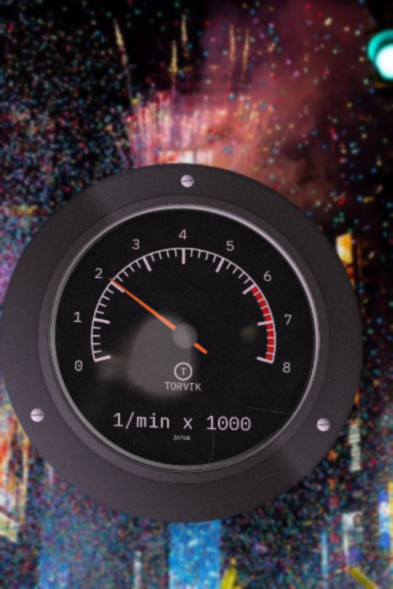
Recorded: 2000 rpm
